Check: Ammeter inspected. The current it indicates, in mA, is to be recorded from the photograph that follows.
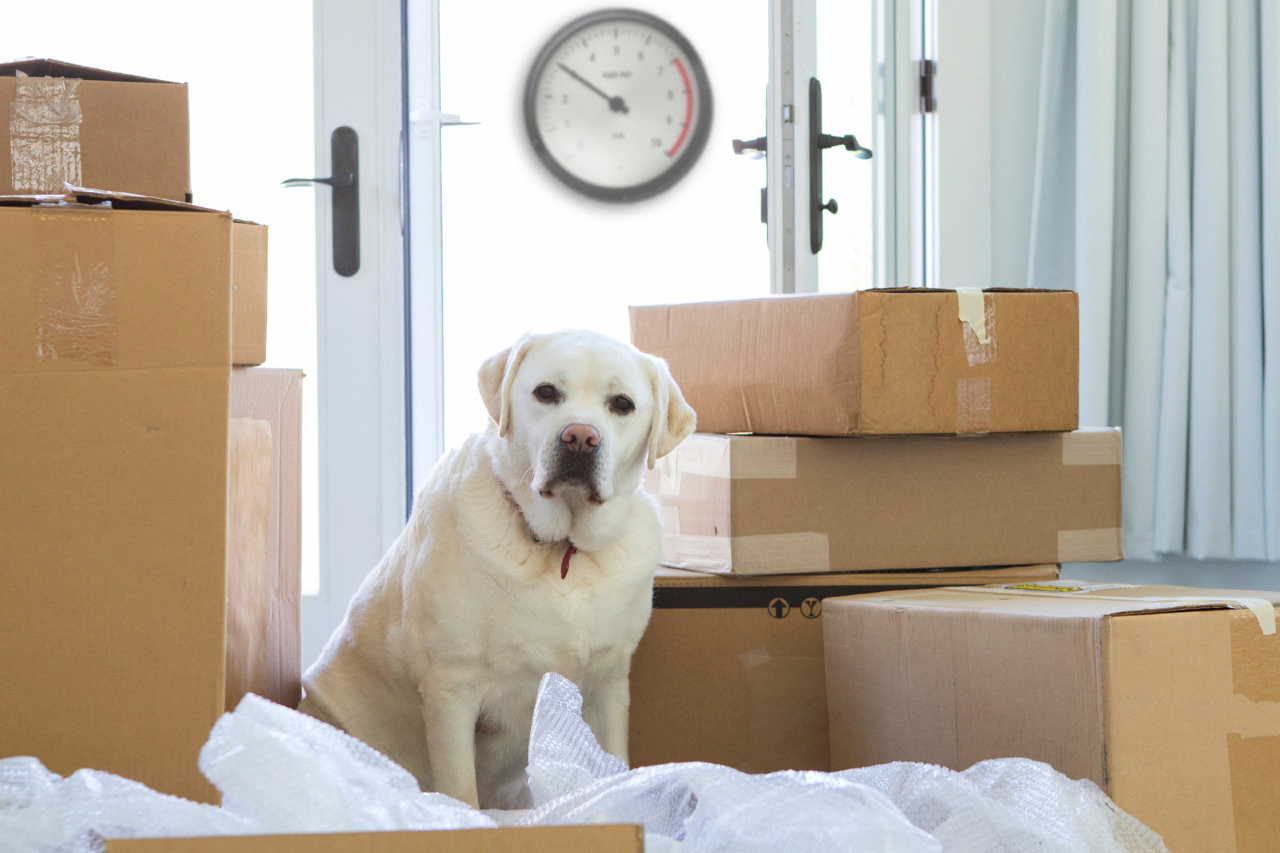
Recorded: 3 mA
